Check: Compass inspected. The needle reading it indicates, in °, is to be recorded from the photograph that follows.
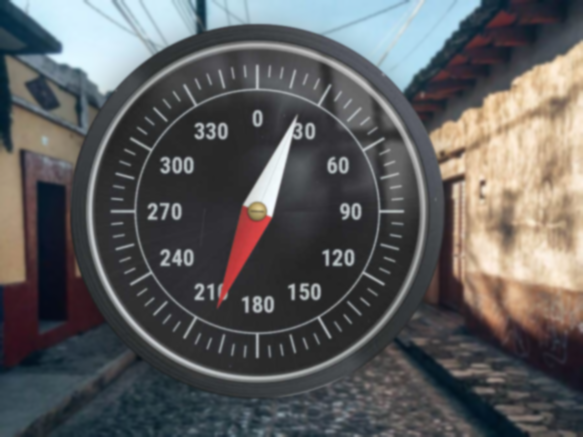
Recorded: 202.5 °
